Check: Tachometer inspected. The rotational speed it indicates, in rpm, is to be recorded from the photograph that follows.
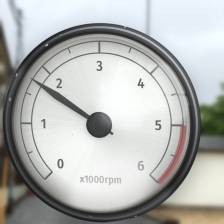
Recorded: 1750 rpm
